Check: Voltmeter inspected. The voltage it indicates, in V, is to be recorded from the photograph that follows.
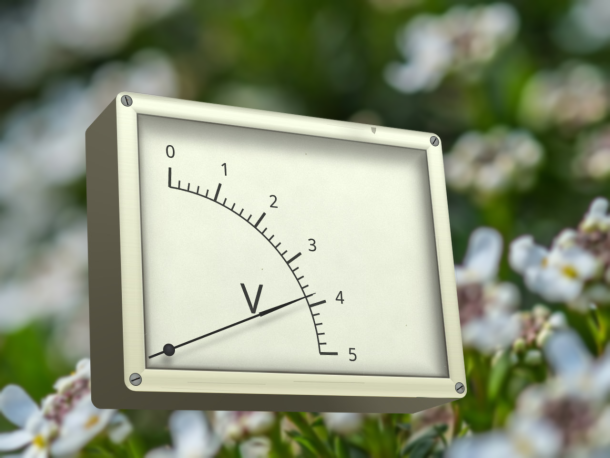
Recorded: 3.8 V
